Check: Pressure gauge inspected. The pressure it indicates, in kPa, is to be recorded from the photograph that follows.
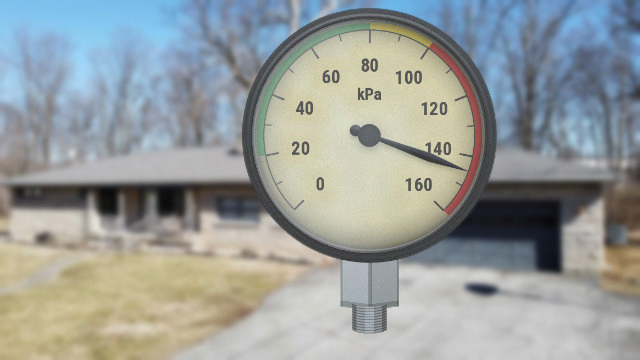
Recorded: 145 kPa
